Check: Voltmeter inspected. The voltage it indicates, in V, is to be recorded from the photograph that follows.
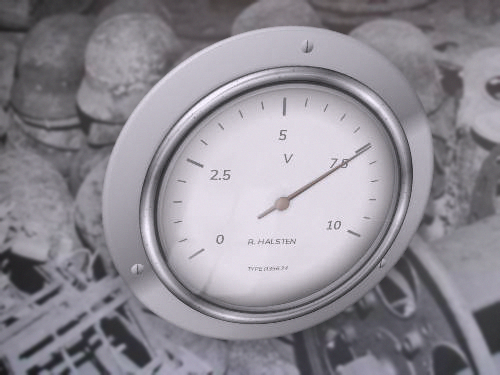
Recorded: 7.5 V
